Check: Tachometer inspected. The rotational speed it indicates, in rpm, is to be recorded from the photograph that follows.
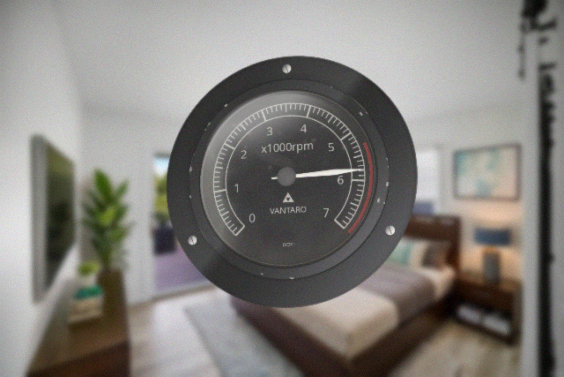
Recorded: 5800 rpm
